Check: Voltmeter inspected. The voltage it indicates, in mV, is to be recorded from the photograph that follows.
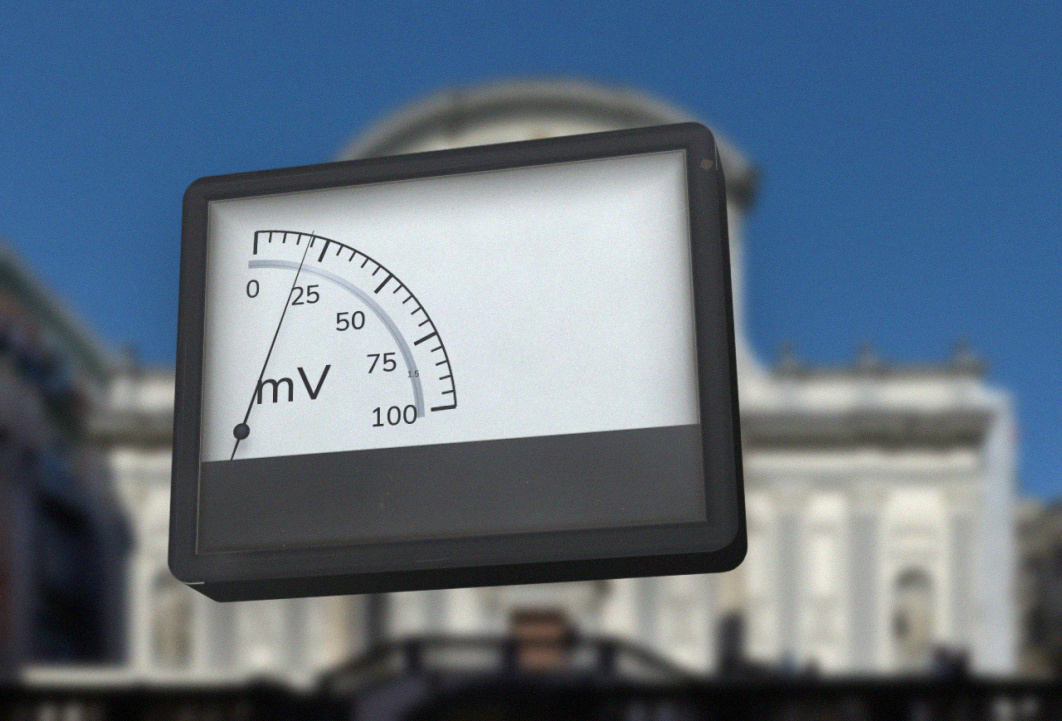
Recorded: 20 mV
